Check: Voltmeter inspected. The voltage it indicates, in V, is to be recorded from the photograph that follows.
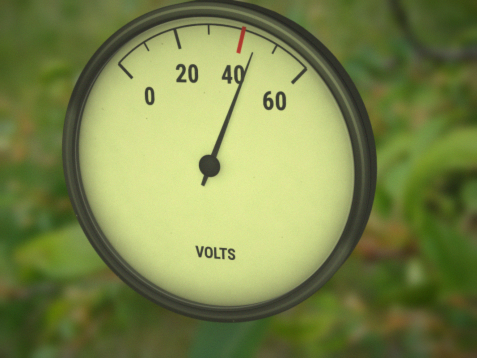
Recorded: 45 V
